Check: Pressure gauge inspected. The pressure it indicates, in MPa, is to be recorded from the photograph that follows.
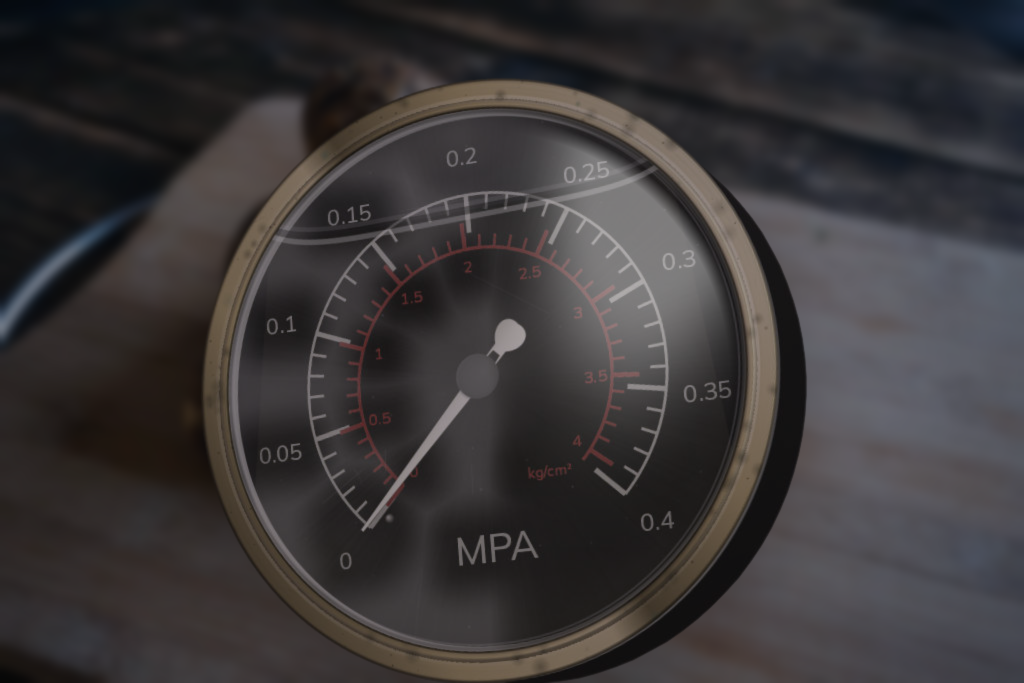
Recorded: 0 MPa
